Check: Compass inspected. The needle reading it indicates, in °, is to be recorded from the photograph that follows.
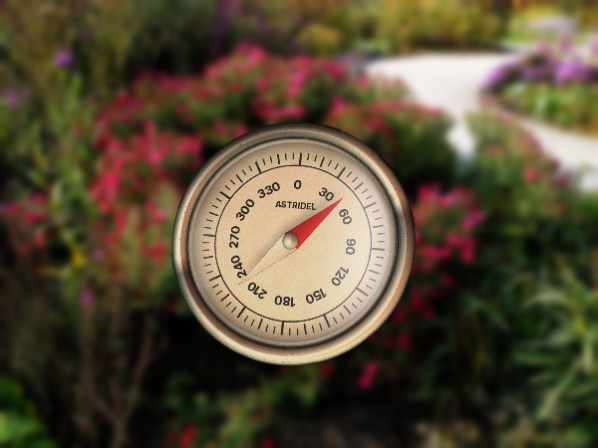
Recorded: 45 °
